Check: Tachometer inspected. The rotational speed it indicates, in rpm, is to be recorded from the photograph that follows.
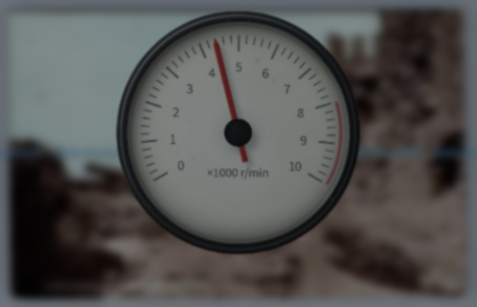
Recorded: 4400 rpm
